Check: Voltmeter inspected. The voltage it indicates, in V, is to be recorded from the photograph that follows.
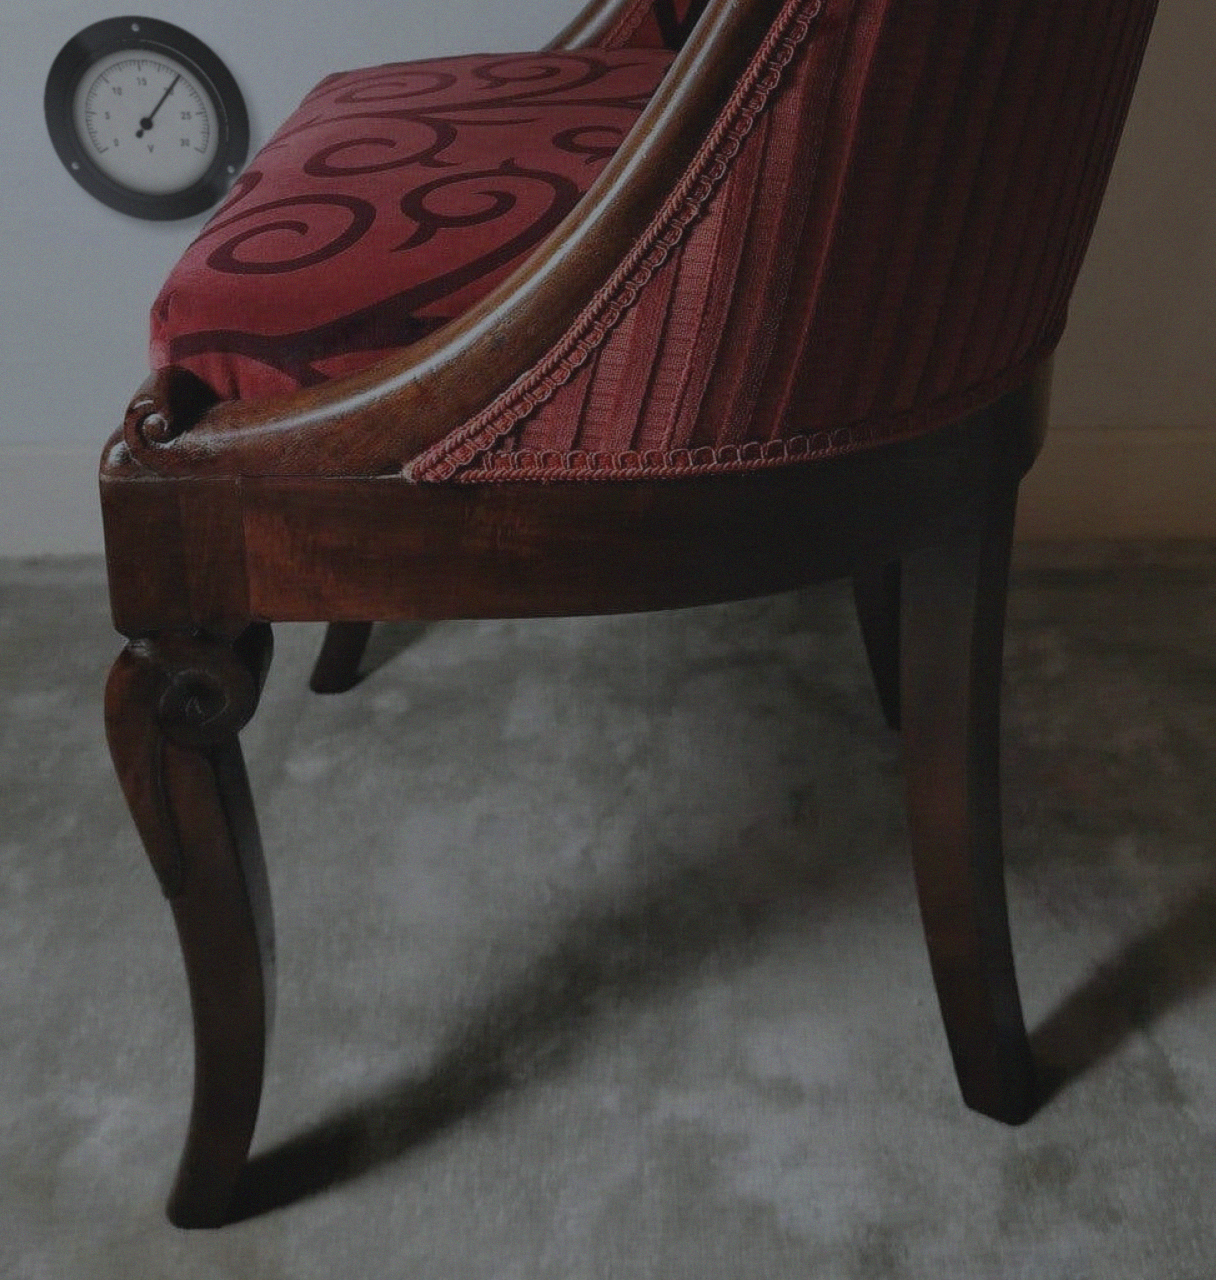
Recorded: 20 V
